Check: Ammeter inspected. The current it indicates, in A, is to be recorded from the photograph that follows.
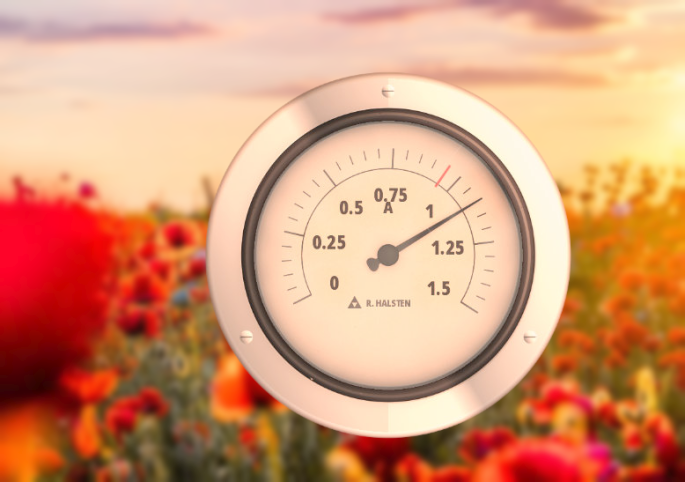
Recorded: 1.1 A
